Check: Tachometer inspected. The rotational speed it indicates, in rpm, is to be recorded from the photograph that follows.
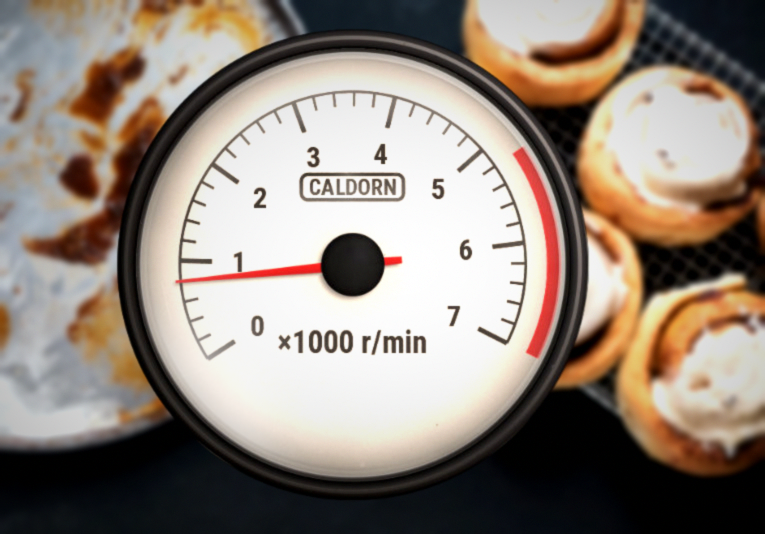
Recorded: 800 rpm
